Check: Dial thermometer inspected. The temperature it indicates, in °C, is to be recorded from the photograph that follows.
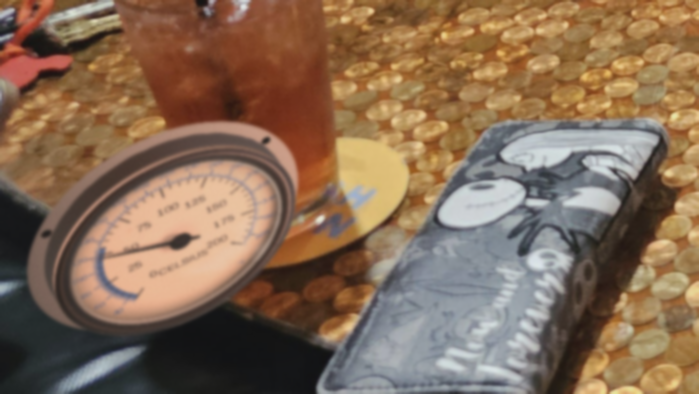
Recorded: 50 °C
